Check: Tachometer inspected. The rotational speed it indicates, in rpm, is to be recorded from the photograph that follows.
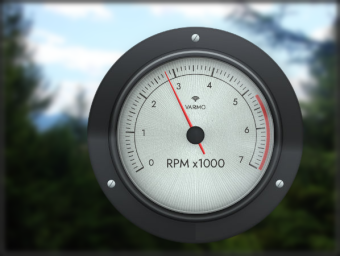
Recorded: 2800 rpm
